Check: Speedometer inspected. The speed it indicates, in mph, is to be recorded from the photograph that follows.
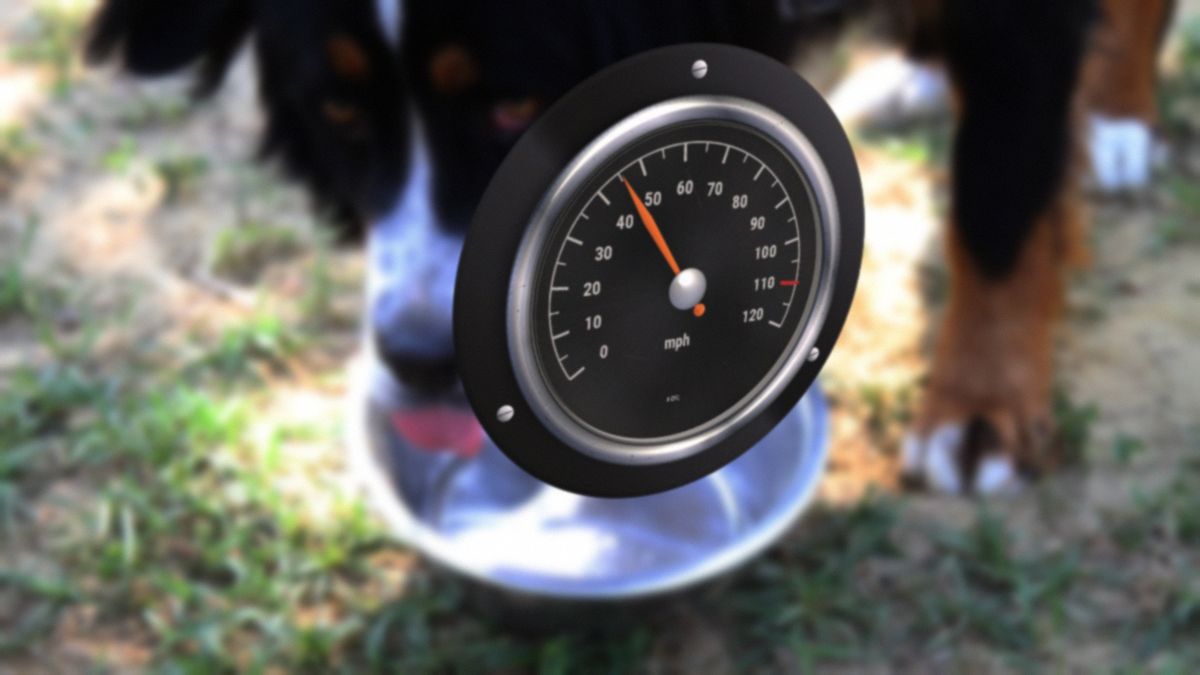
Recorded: 45 mph
